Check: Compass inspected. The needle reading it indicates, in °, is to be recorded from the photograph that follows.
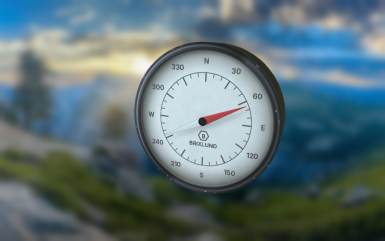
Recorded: 65 °
